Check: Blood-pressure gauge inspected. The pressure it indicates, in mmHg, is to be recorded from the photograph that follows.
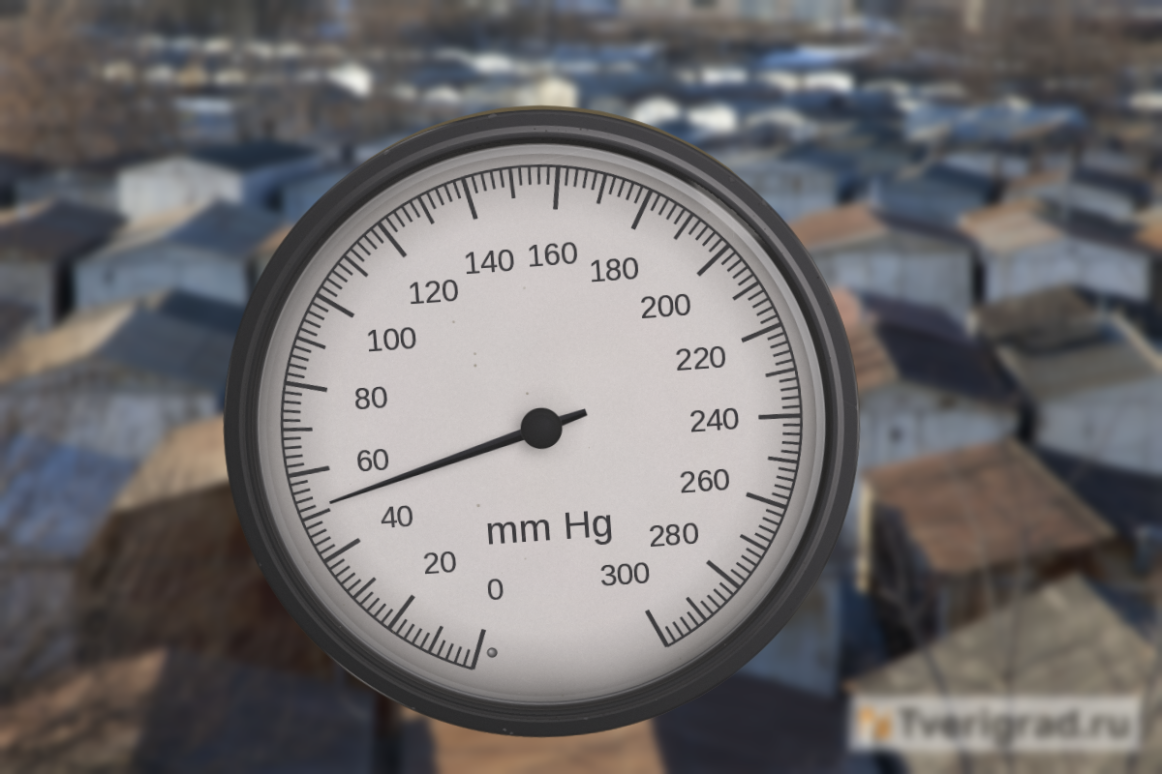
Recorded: 52 mmHg
